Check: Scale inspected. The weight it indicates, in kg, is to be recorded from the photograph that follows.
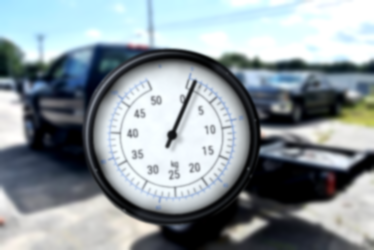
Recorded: 1 kg
